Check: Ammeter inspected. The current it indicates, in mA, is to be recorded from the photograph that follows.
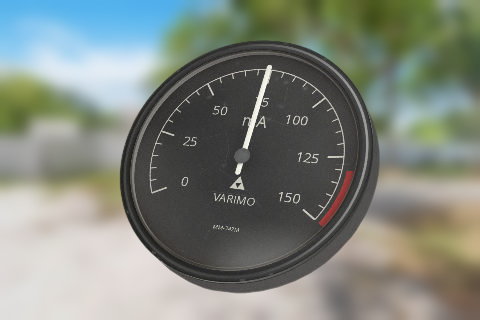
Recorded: 75 mA
